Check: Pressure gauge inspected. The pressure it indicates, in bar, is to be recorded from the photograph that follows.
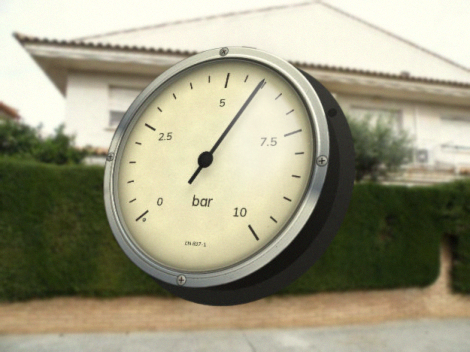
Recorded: 6 bar
